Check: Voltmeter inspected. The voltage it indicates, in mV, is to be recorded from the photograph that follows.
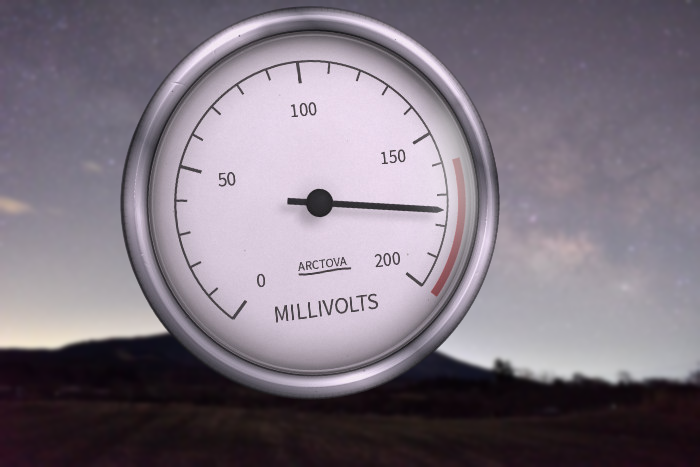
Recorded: 175 mV
